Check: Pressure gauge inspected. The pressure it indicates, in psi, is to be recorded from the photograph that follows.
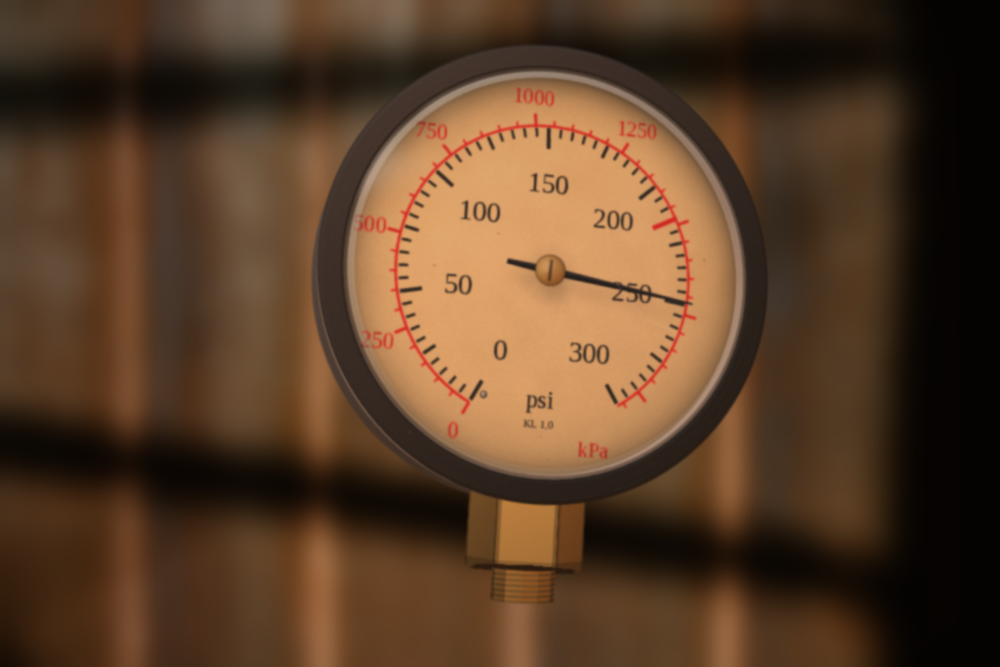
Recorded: 250 psi
